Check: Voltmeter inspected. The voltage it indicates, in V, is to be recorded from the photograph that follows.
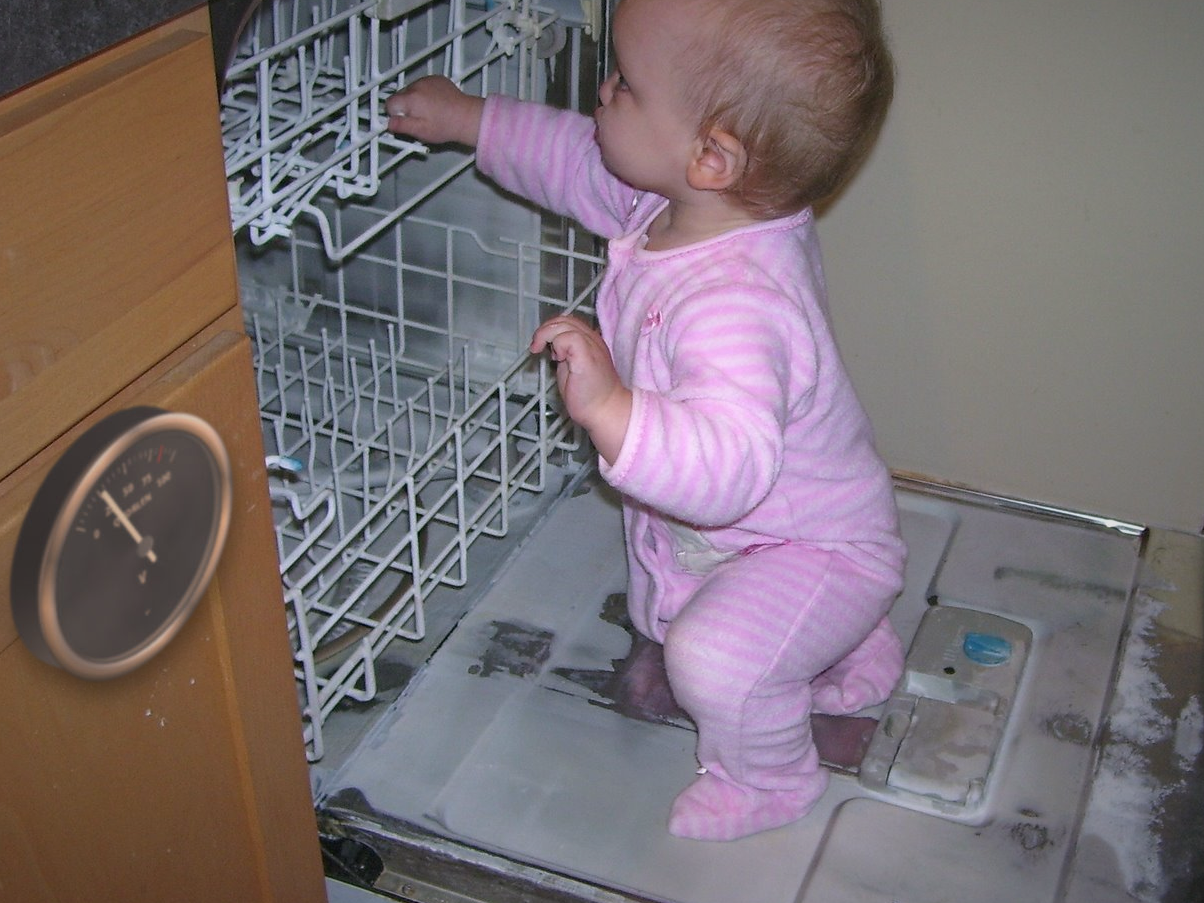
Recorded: 25 V
